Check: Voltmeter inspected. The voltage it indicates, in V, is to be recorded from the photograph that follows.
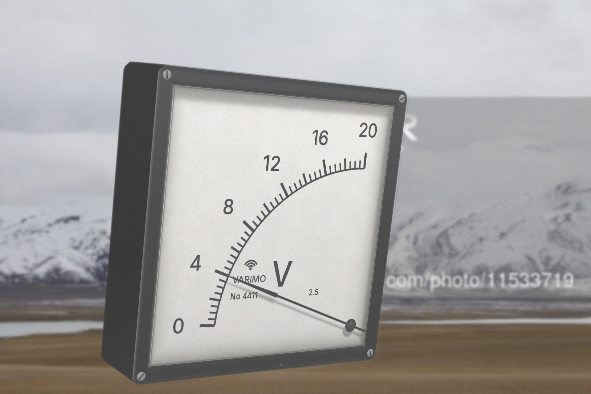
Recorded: 4 V
